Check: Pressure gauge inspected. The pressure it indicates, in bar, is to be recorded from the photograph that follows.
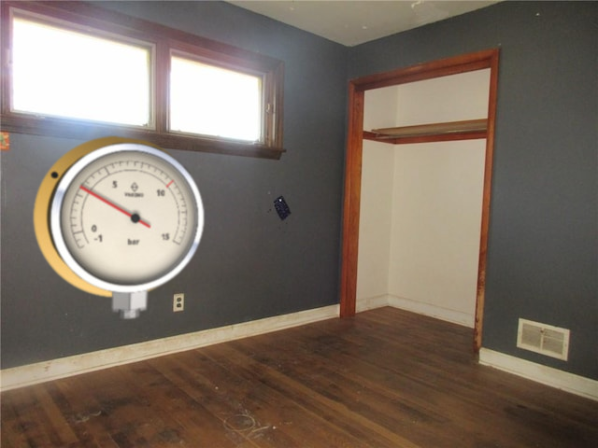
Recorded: 3 bar
